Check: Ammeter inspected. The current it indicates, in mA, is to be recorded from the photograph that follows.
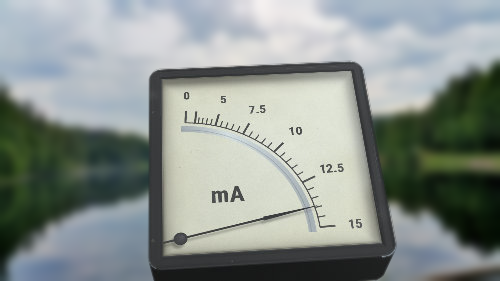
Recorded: 14 mA
